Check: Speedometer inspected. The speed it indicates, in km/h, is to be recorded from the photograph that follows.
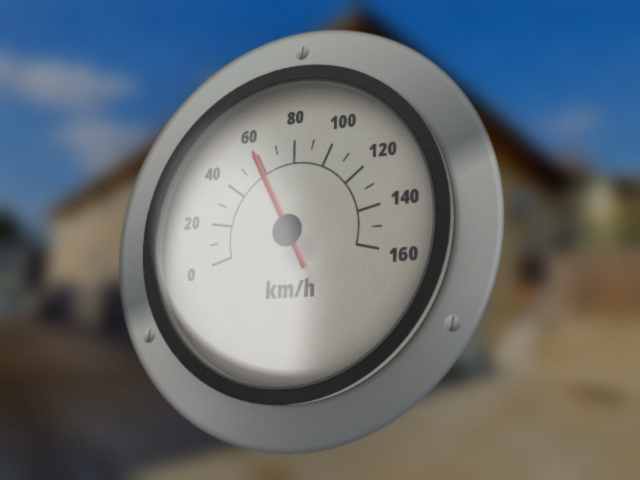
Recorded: 60 km/h
